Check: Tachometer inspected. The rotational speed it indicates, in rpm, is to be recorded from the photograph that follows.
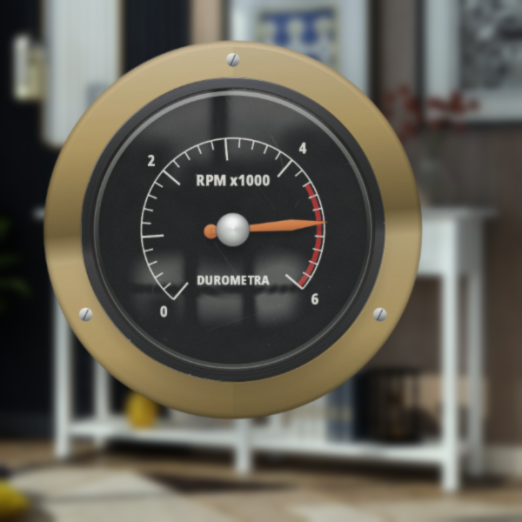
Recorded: 5000 rpm
